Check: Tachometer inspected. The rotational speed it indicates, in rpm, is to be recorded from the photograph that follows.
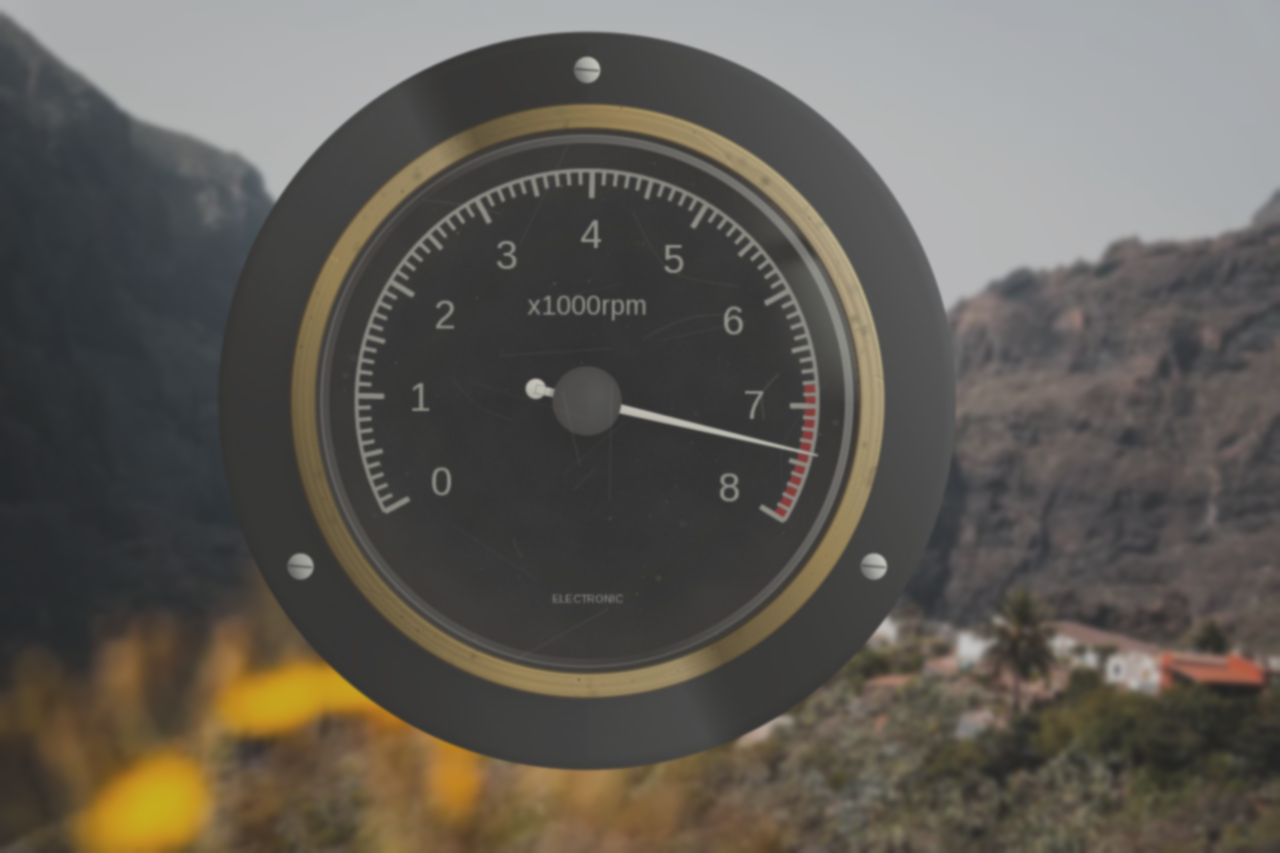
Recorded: 7400 rpm
